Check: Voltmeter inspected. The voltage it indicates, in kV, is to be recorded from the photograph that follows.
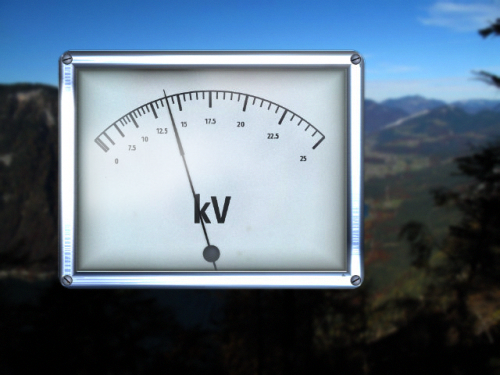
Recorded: 14 kV
